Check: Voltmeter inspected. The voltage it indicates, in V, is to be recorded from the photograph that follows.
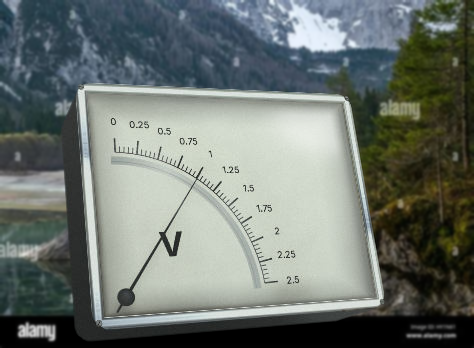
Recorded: 1 V
